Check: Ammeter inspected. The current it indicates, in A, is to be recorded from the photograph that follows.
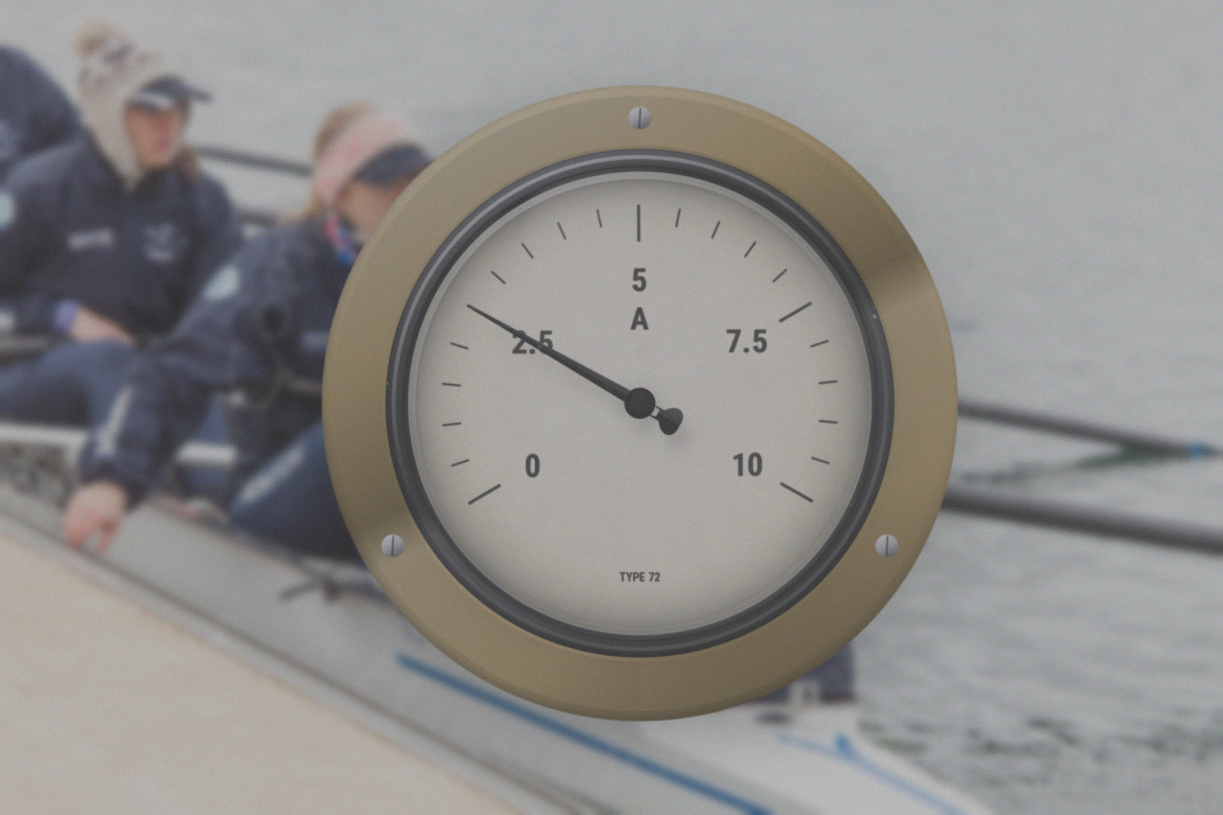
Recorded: 2.5 A
